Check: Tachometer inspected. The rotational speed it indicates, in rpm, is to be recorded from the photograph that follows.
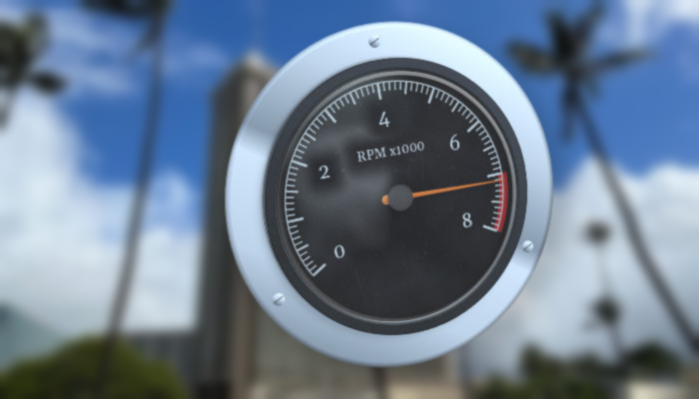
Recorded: 7100 rpm
